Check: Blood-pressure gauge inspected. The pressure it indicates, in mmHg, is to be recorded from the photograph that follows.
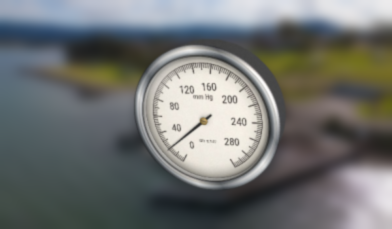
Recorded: 20 mmHg
